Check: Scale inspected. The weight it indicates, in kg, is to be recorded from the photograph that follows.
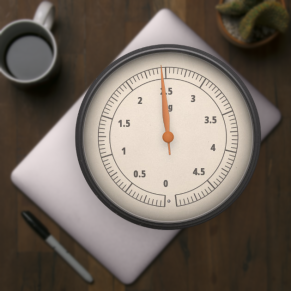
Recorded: 2.45 kg
